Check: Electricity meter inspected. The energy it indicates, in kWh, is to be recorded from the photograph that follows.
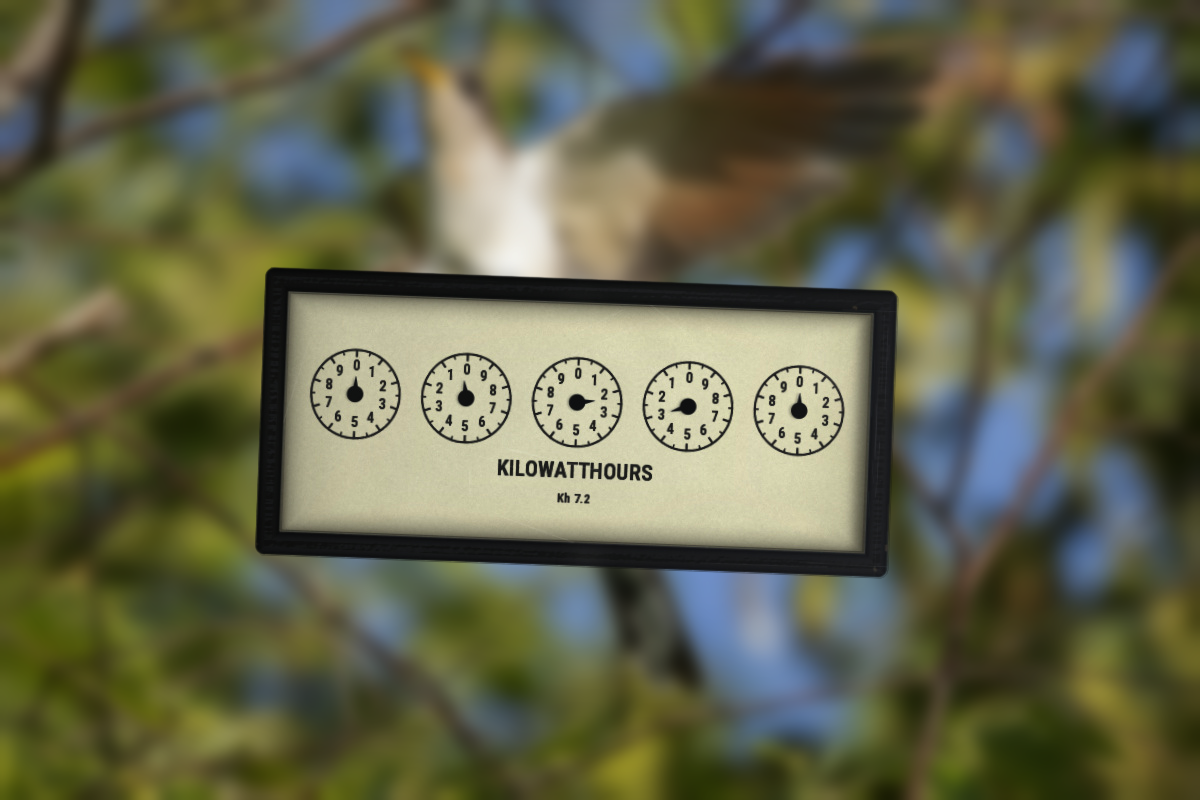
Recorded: 230 kWh
